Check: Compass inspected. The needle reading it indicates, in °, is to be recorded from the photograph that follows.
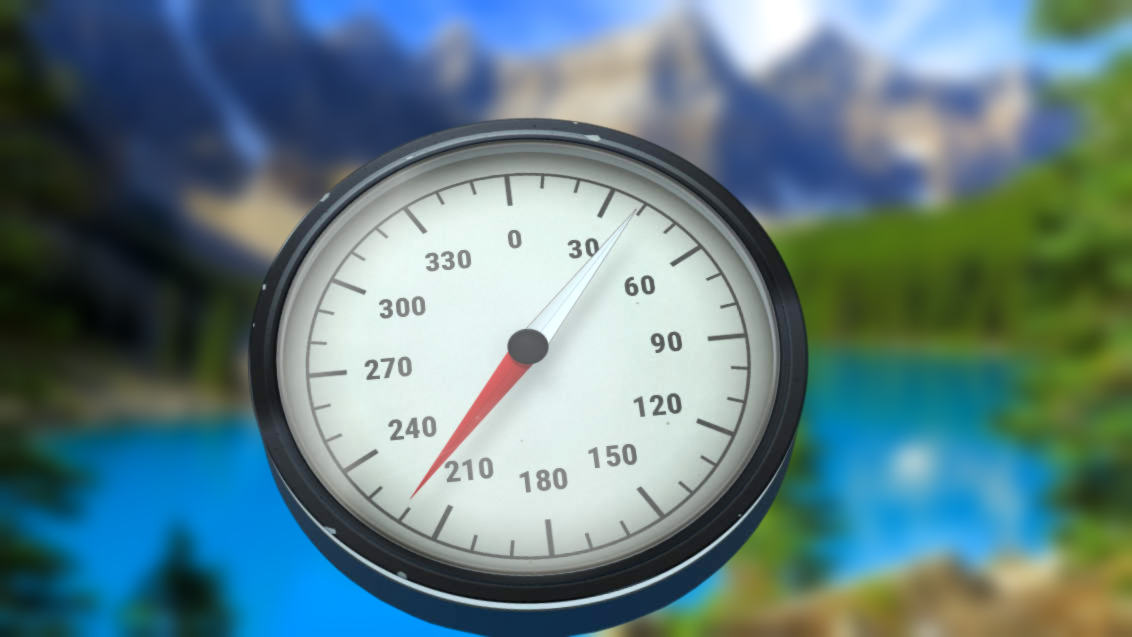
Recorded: 220 °
